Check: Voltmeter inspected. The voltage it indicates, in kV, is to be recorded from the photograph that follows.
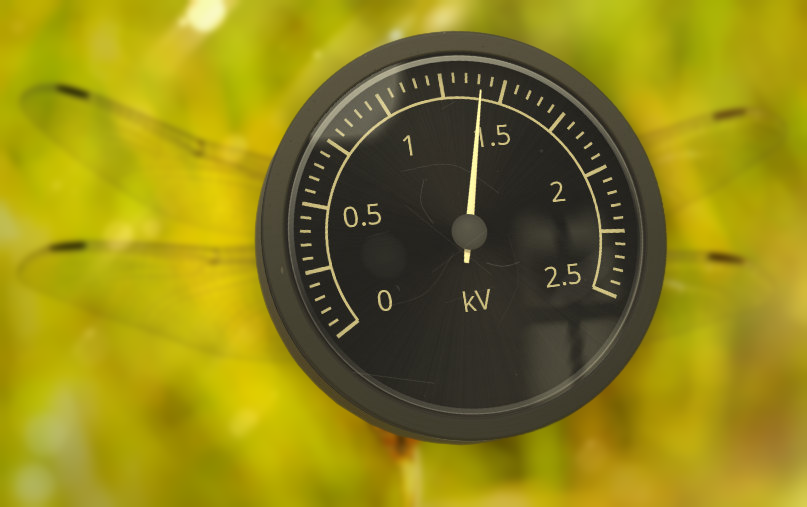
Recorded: 1.4 kV
